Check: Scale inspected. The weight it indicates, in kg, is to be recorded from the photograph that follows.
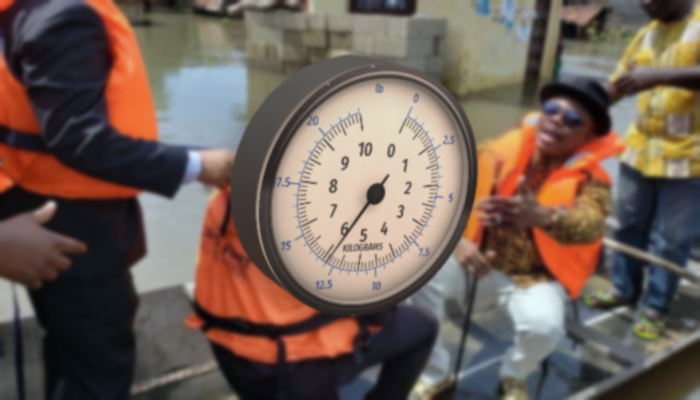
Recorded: 6 kg
